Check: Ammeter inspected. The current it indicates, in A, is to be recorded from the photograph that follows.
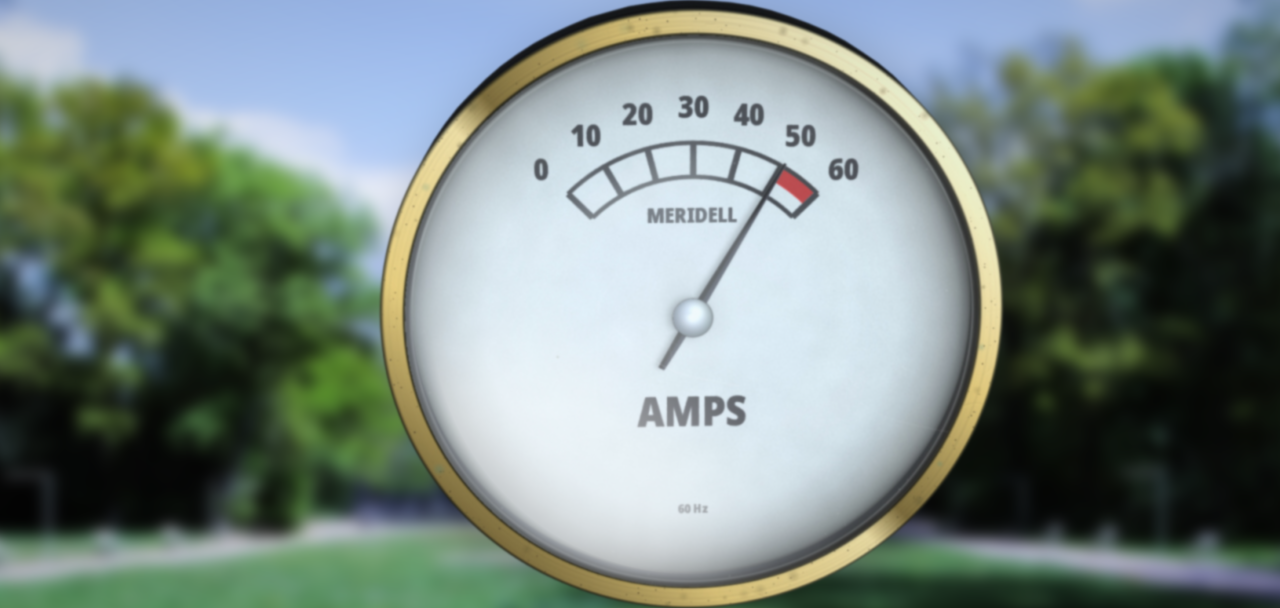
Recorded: 50 A
